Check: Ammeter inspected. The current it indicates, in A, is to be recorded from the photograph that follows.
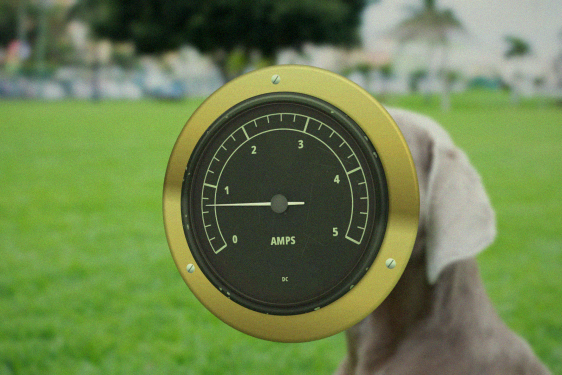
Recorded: 0.7 A
